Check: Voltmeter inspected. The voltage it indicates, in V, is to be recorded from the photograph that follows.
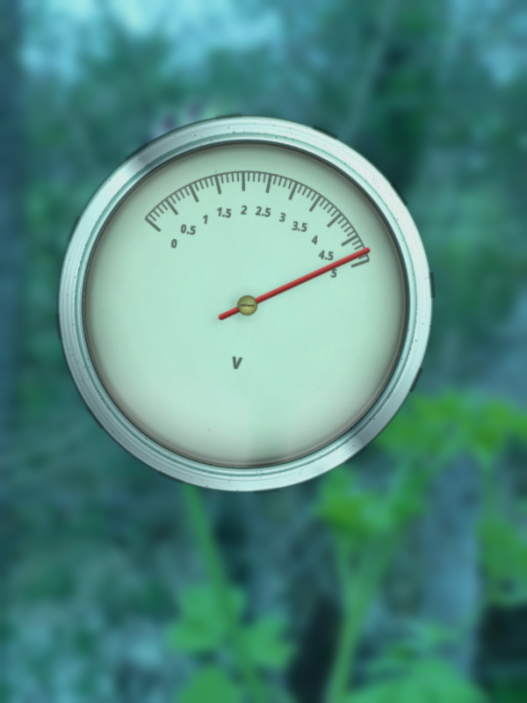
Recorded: 4.8 V
